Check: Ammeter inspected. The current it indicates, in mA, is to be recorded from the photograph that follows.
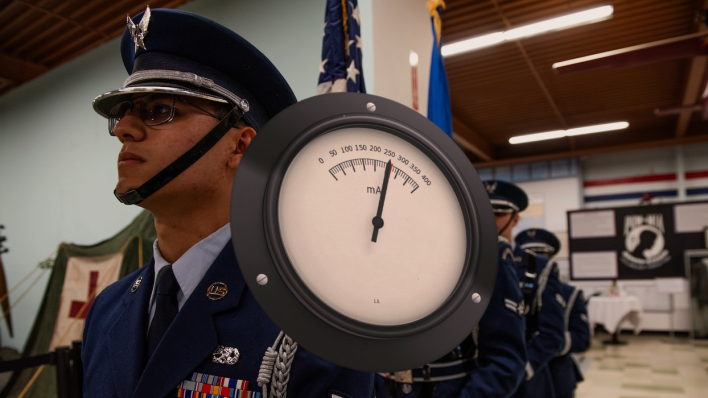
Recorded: 250 mA
